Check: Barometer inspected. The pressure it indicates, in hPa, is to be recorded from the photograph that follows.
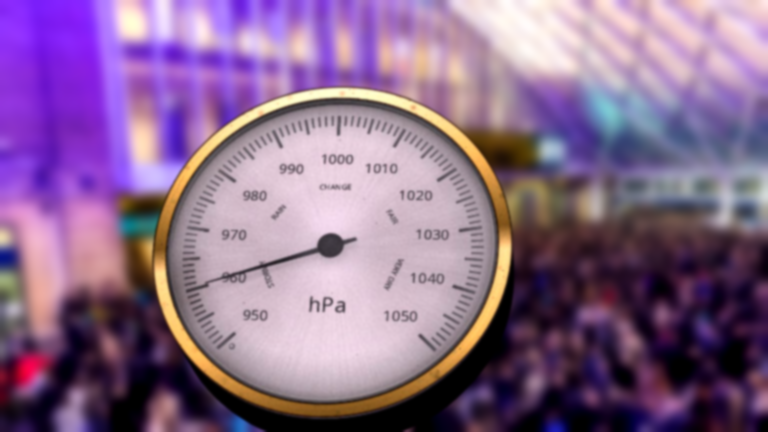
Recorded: 960 hPa
